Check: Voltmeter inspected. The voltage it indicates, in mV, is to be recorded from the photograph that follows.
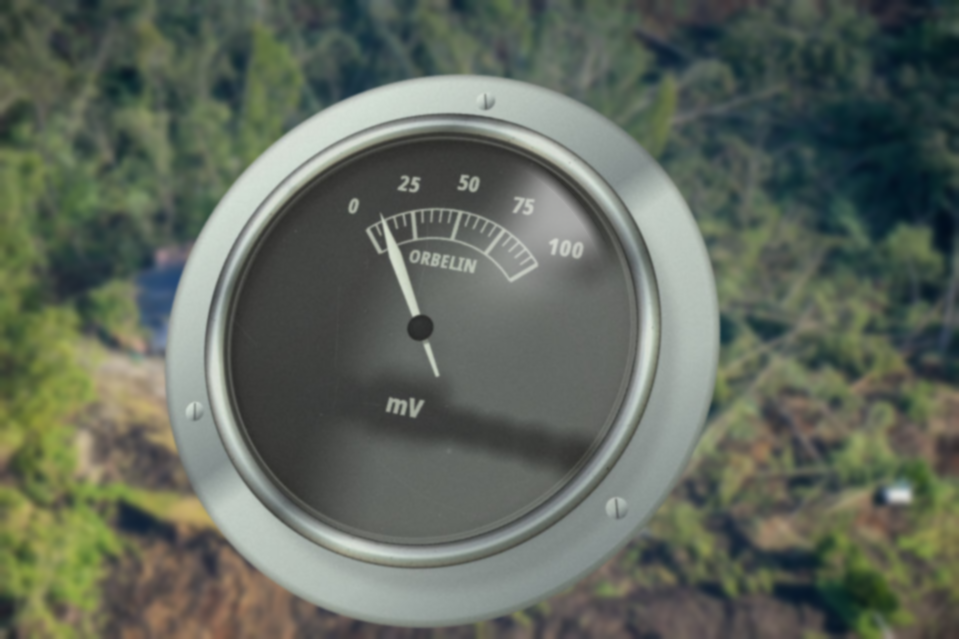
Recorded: 10 mV
